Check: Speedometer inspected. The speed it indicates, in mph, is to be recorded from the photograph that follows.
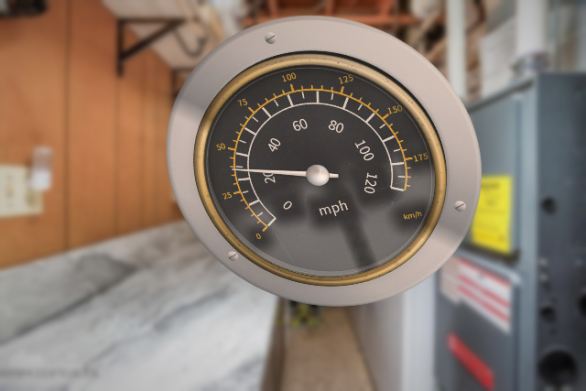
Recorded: 25 mph
